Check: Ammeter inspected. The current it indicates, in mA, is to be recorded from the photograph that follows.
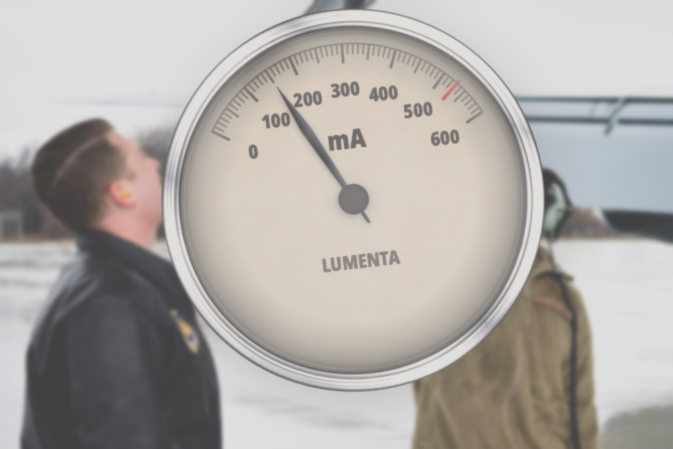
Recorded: 150 mA
